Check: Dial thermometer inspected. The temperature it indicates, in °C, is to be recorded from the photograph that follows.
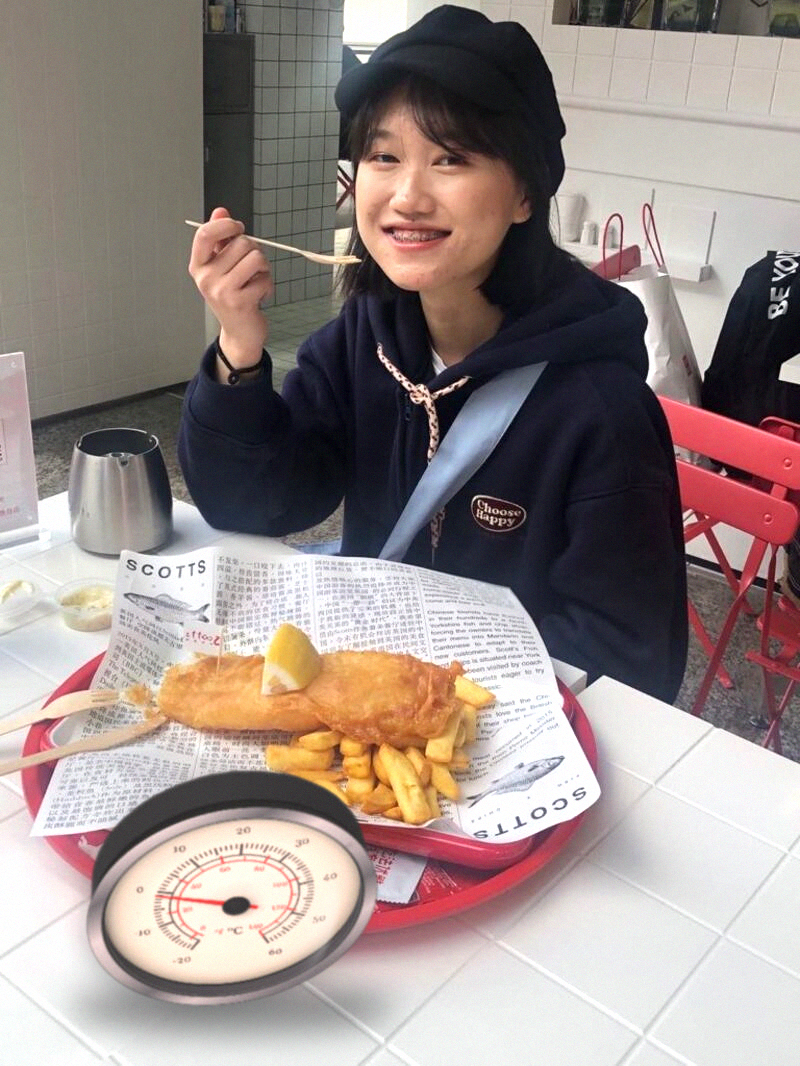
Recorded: 0 °C
